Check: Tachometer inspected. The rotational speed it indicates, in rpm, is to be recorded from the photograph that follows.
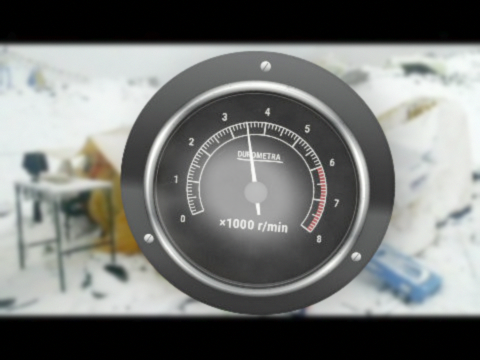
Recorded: 3500 rpm
